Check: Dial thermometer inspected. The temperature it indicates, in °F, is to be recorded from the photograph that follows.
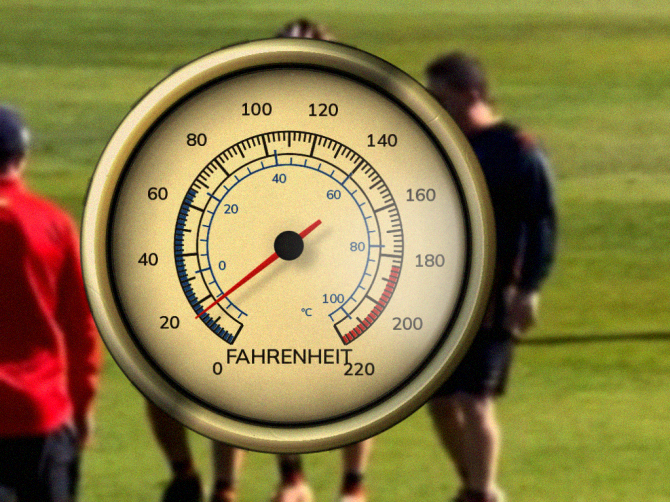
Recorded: 16 °F
